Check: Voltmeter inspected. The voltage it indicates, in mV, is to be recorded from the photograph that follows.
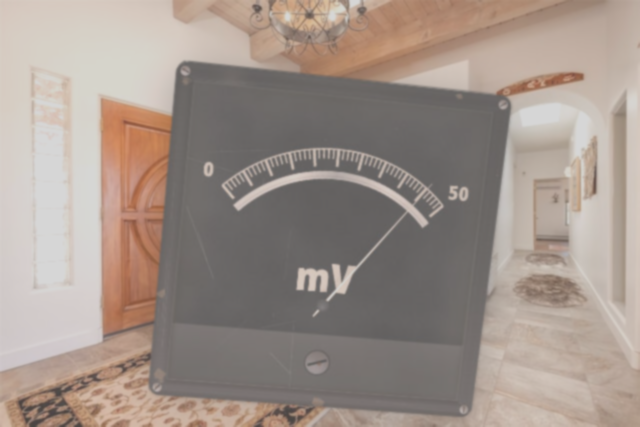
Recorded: 45 mV
